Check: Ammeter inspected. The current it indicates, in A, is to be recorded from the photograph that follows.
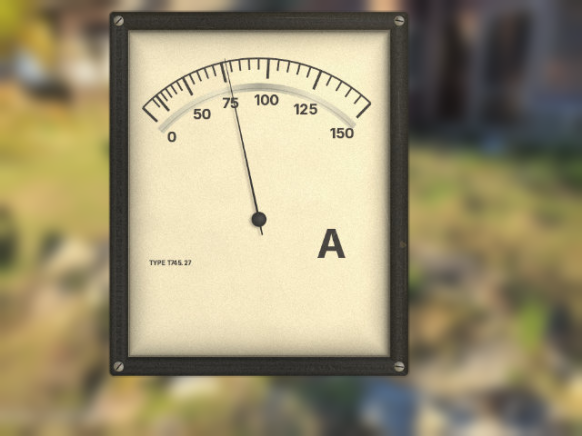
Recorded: 77.5 A
